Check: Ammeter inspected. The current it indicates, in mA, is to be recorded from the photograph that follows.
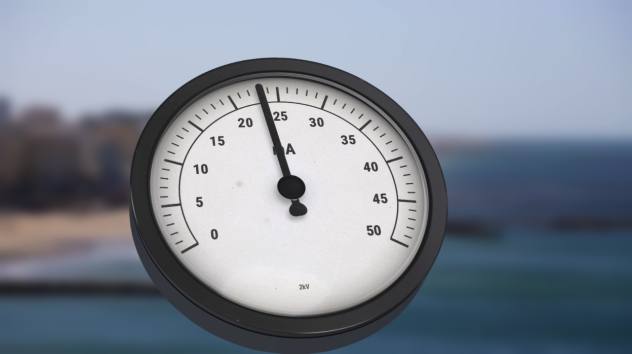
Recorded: 23 mA
